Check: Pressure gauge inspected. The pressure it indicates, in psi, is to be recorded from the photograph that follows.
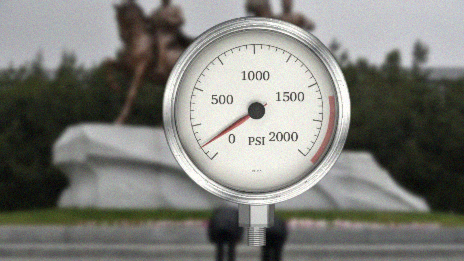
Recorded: 100 psi
